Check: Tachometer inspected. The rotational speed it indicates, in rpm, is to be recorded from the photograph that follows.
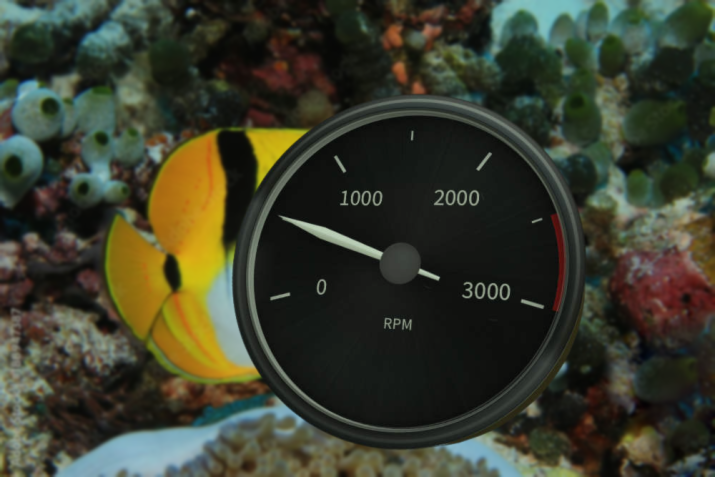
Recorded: 500 rpm
